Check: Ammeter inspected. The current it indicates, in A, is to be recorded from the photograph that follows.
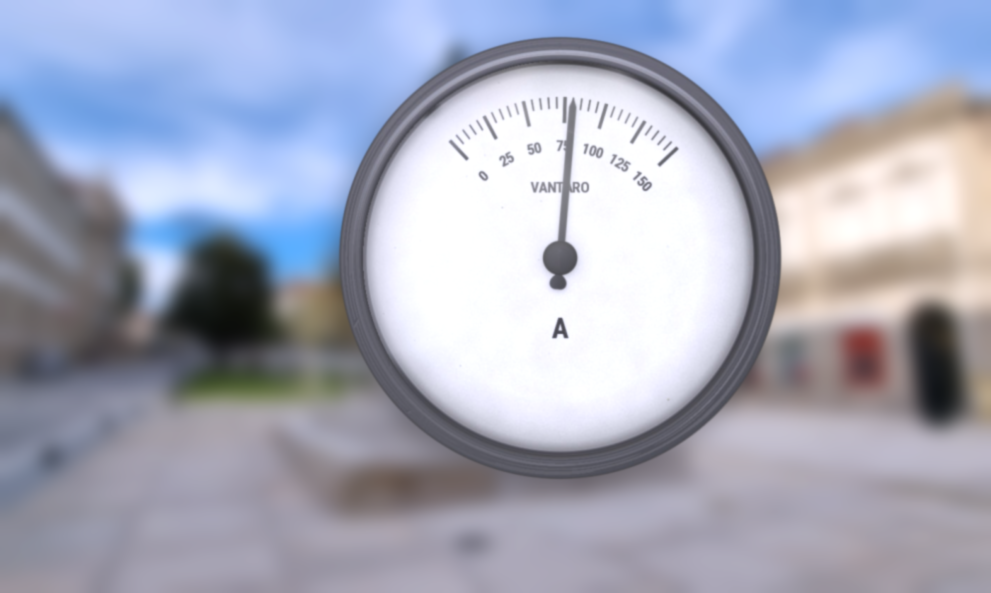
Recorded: 80 A
